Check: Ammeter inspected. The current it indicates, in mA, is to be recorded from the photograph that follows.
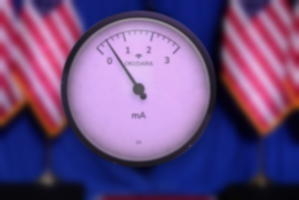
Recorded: 0.4 mA
